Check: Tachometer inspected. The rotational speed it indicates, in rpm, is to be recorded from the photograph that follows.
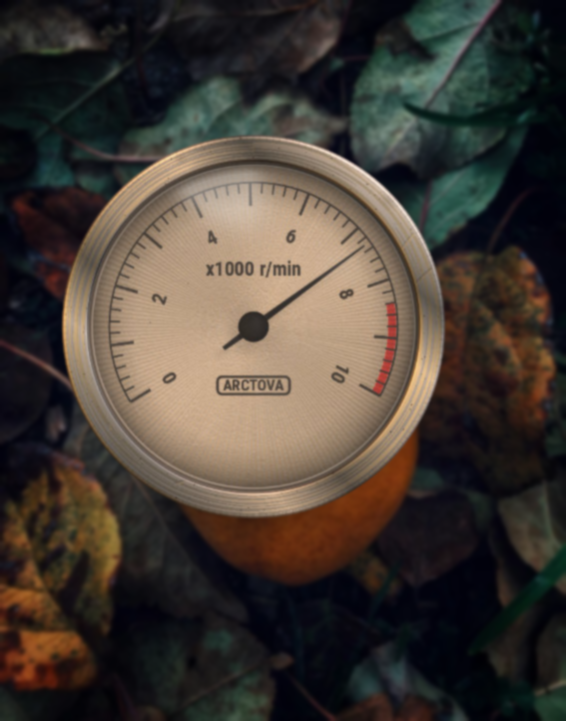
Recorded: 7300 rpm
